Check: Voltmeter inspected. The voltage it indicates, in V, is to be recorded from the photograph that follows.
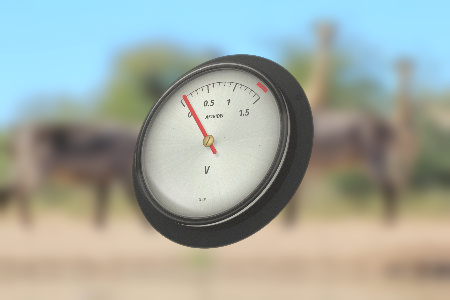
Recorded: 0.1 V
